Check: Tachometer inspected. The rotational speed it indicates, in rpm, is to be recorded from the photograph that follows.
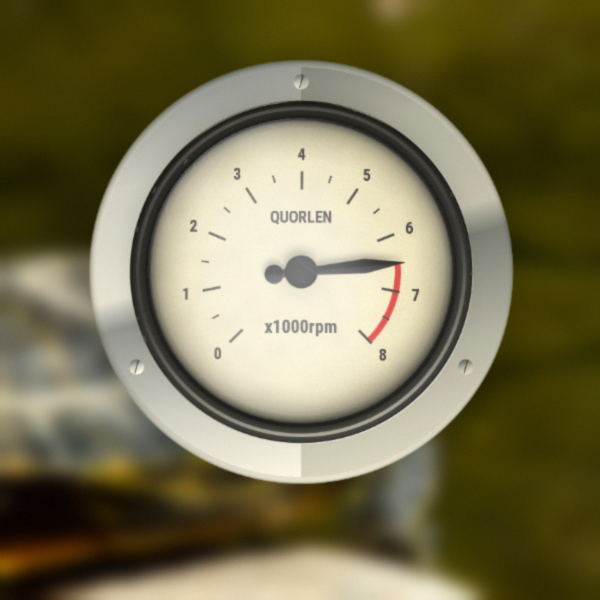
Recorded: 6500 rpm
